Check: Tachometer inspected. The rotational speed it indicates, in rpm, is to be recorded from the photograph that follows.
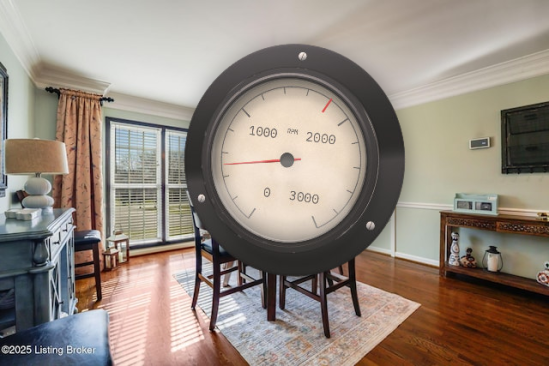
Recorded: 500 rpm
